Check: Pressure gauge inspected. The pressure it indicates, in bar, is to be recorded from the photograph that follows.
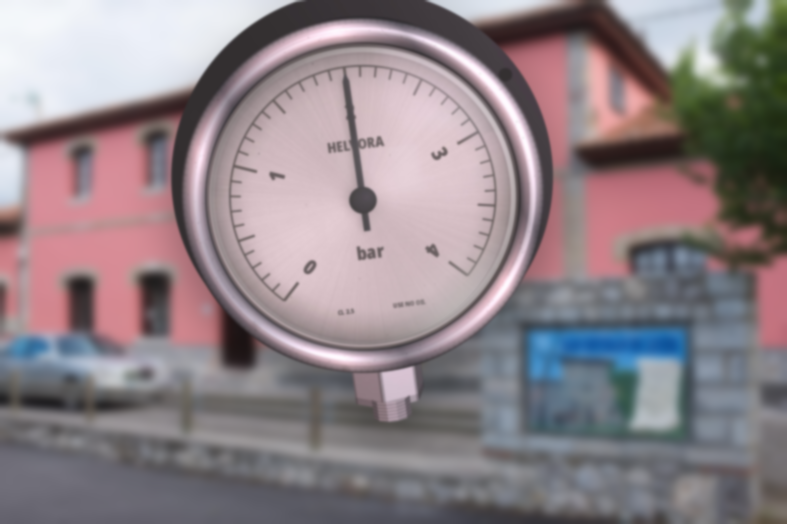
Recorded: 2 bar
